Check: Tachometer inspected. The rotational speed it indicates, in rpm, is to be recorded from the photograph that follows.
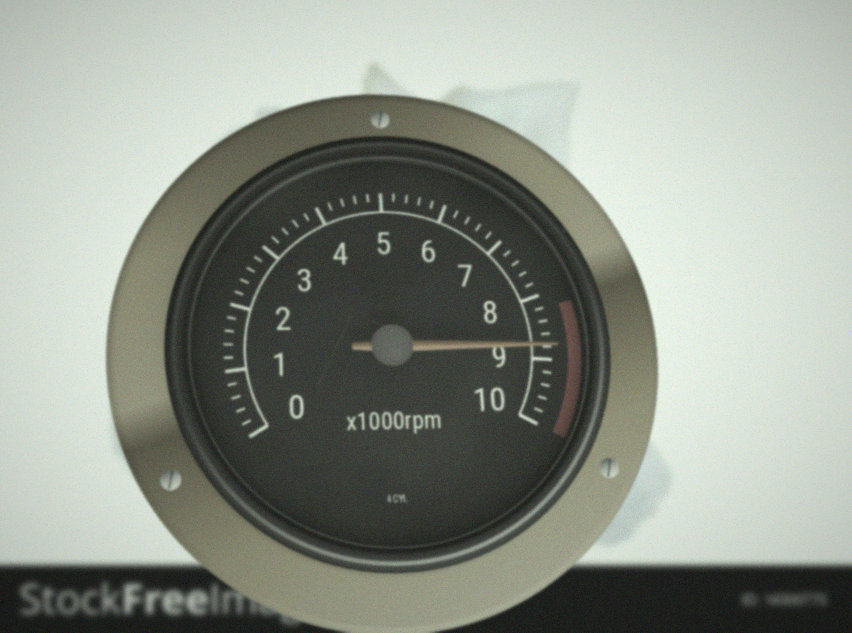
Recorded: 8800 rpm
